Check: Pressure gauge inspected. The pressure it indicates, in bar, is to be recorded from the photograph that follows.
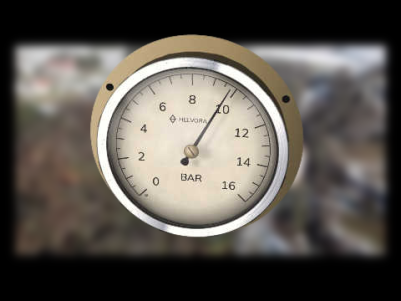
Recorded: 9.75 bar
